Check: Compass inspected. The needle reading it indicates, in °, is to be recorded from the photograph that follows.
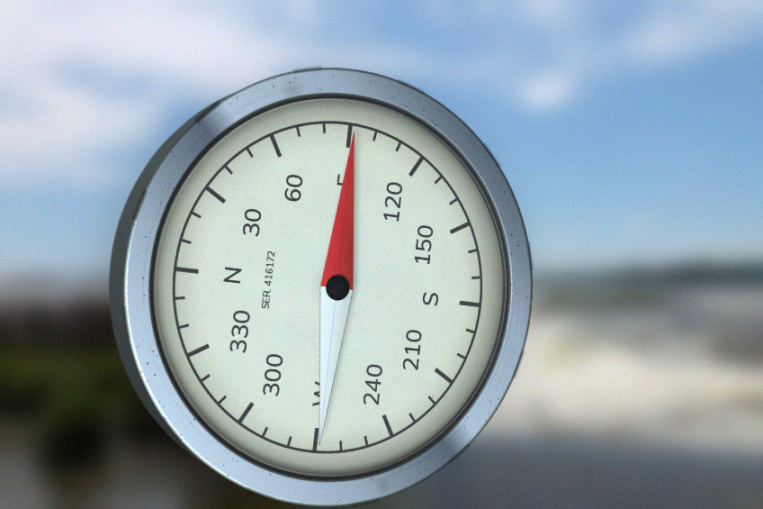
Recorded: 90 °
